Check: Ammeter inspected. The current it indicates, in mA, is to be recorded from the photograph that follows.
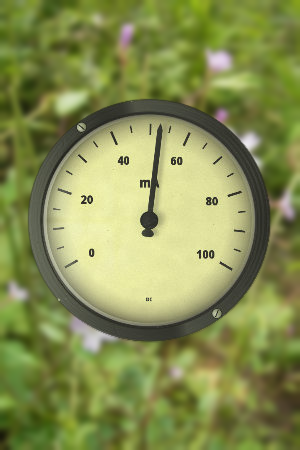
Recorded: 52.5 mA
